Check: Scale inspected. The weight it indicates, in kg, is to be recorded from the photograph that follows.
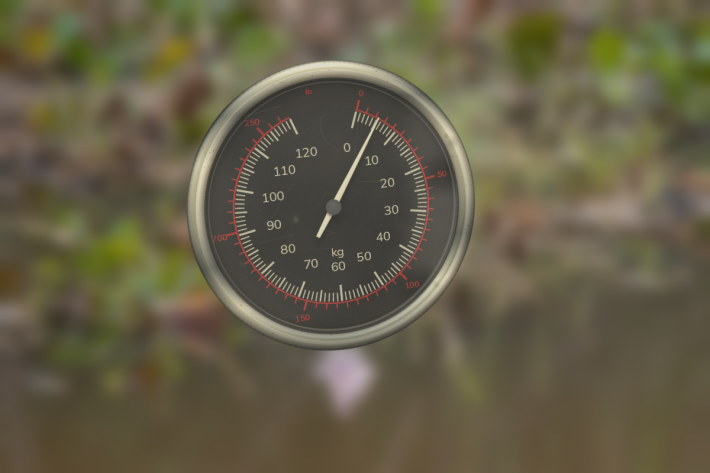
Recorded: 5 kg
